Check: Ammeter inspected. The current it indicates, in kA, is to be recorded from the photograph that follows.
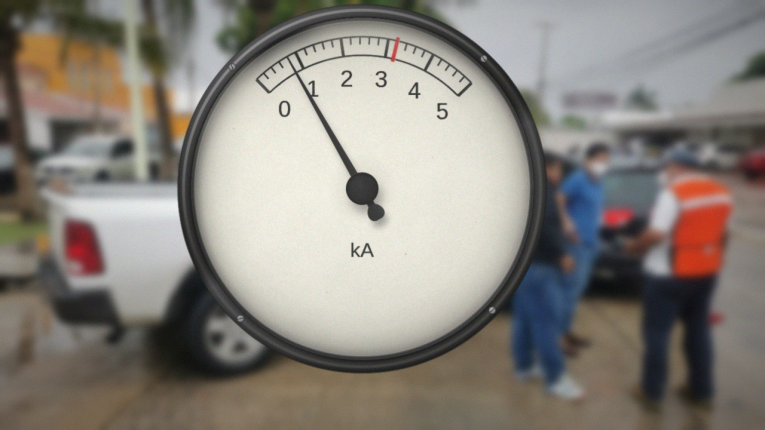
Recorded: 0.8 kA
